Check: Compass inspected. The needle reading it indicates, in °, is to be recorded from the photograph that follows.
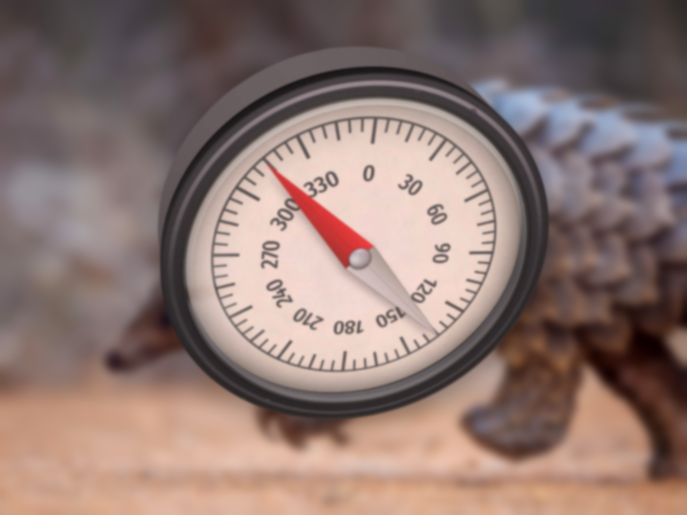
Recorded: 315 °
